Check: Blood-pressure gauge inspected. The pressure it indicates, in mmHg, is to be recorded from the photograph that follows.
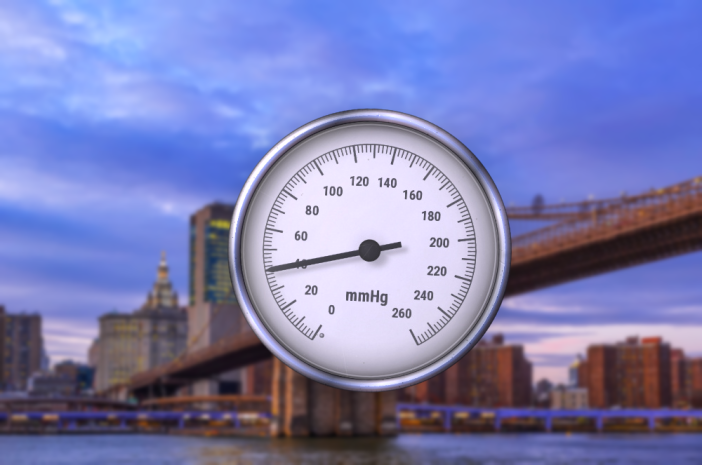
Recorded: 40 mmHg
